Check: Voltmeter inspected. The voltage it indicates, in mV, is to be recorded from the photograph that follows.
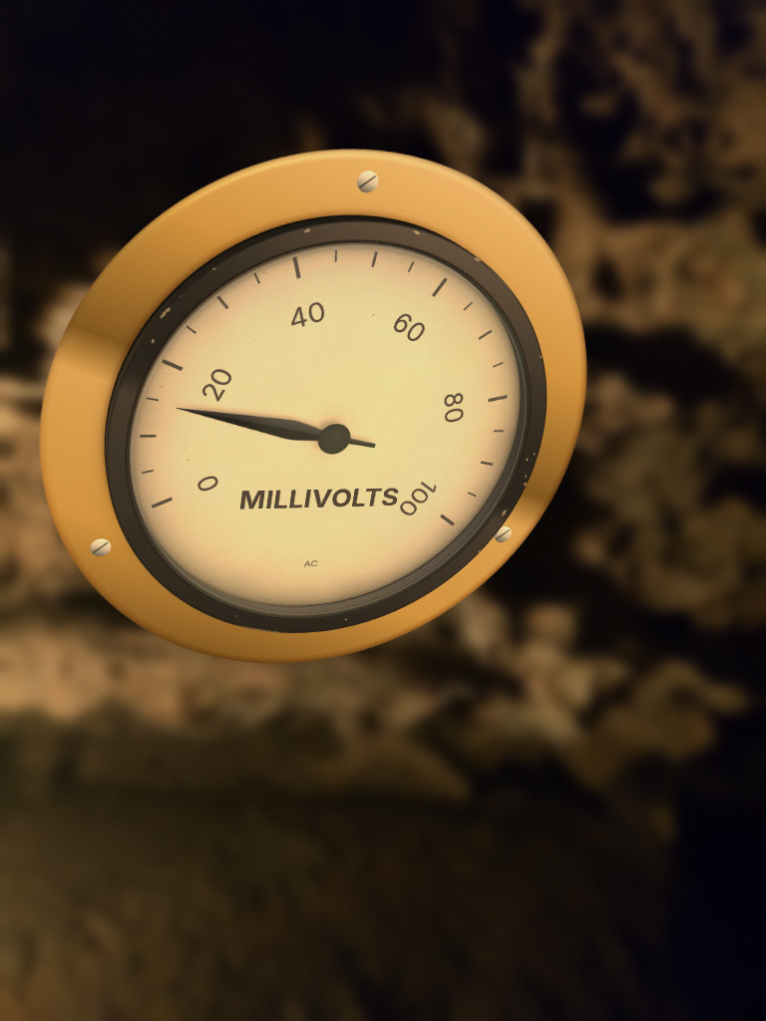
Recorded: 15 mV
